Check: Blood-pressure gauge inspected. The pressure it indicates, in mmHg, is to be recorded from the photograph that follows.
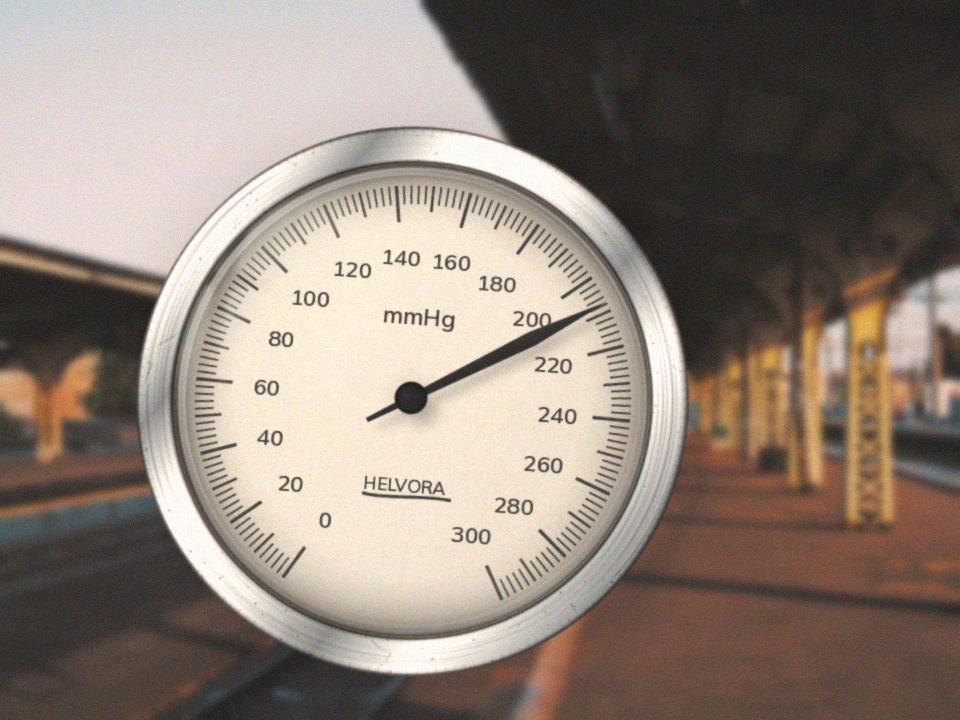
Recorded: 208 mmHg
